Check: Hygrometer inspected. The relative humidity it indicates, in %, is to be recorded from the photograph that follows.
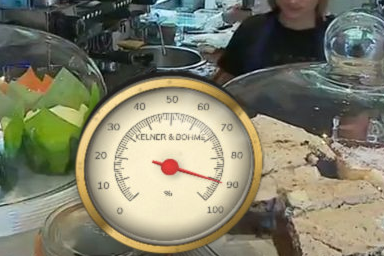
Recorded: 90 %
